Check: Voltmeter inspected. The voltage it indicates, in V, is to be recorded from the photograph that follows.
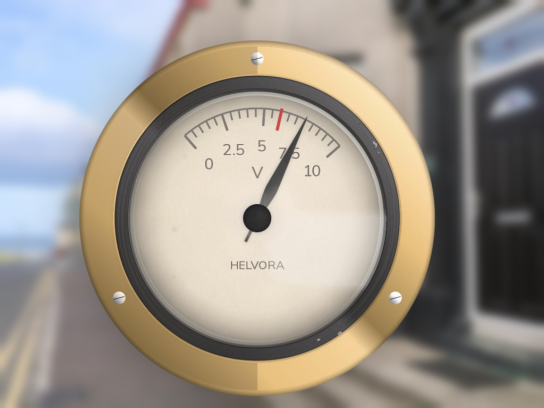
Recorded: 7.5 V
